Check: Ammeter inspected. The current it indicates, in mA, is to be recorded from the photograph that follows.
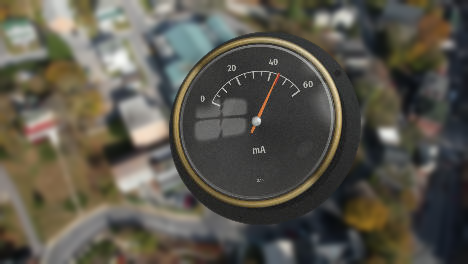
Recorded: 45 mA
